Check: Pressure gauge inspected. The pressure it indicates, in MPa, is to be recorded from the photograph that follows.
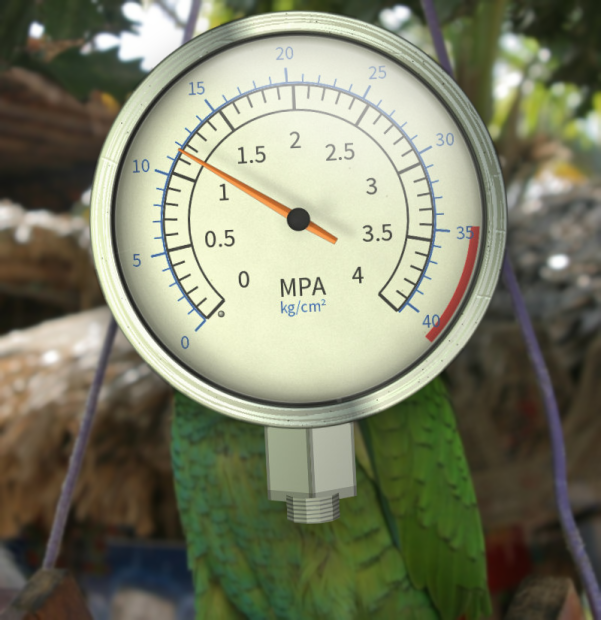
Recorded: 1.15 MPa
